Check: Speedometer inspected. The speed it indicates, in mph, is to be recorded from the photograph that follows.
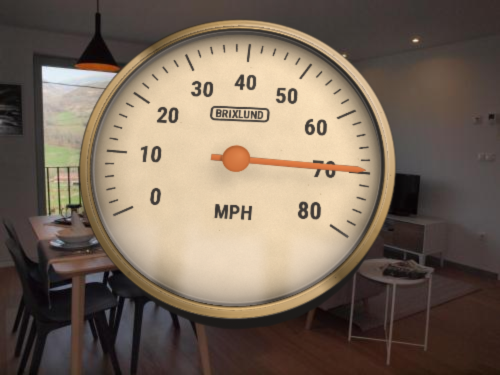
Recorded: 70 mph
